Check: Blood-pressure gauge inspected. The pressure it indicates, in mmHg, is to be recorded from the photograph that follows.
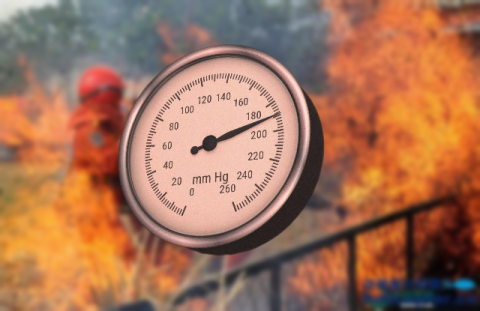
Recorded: 190 mmHg
